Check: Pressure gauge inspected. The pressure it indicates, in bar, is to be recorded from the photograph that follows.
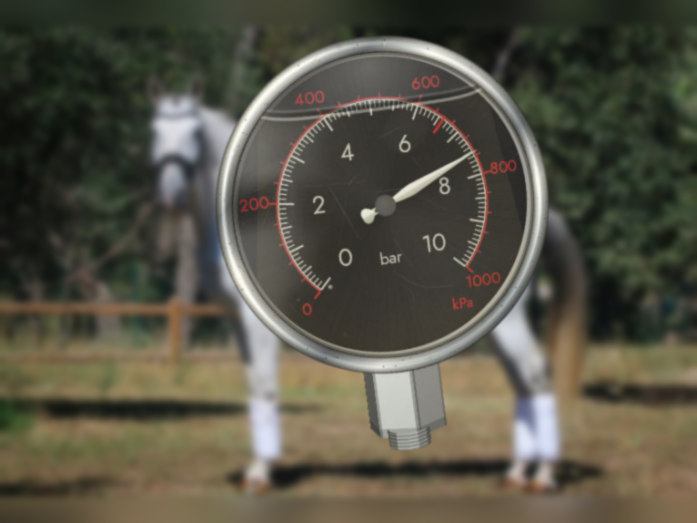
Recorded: 7.5 bar
